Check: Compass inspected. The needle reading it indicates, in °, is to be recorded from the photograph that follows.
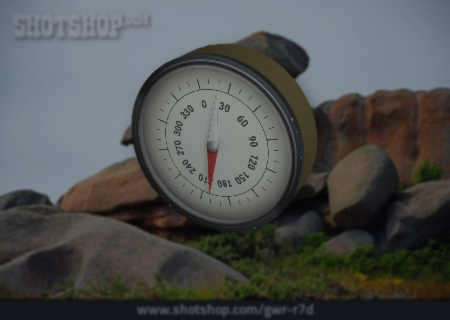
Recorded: 200 °
